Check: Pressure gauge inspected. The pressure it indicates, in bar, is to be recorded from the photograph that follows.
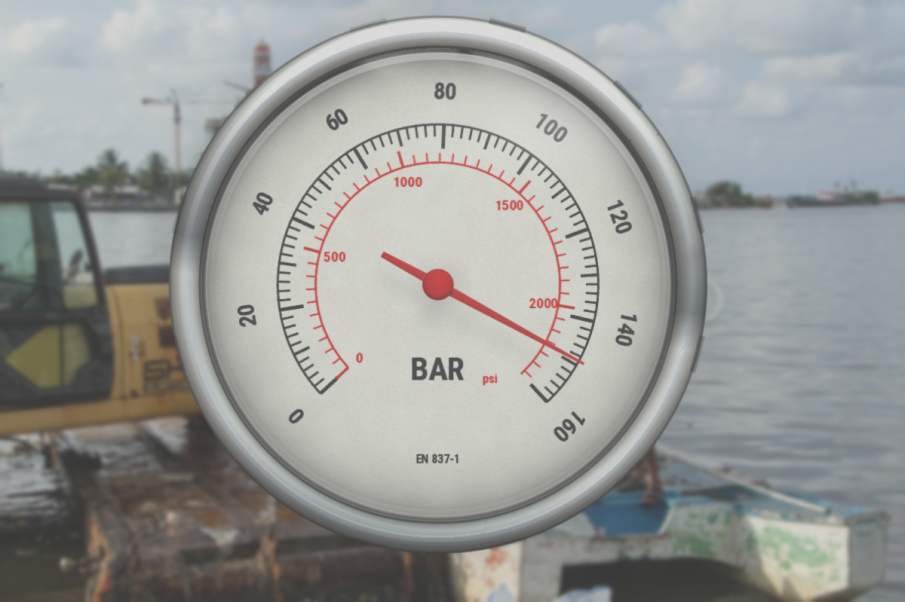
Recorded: 149 bar
